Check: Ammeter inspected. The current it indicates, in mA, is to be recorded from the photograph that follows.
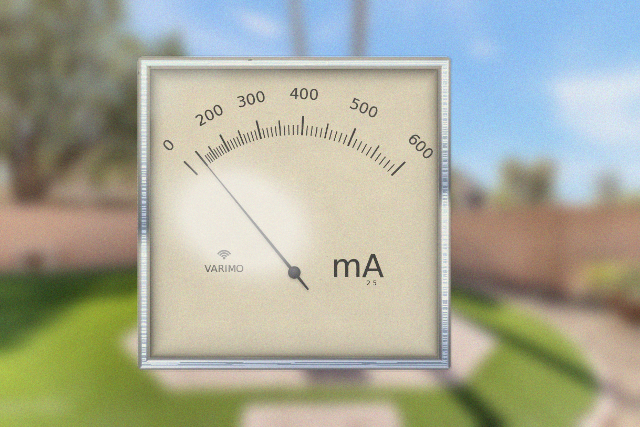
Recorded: 100 mA
